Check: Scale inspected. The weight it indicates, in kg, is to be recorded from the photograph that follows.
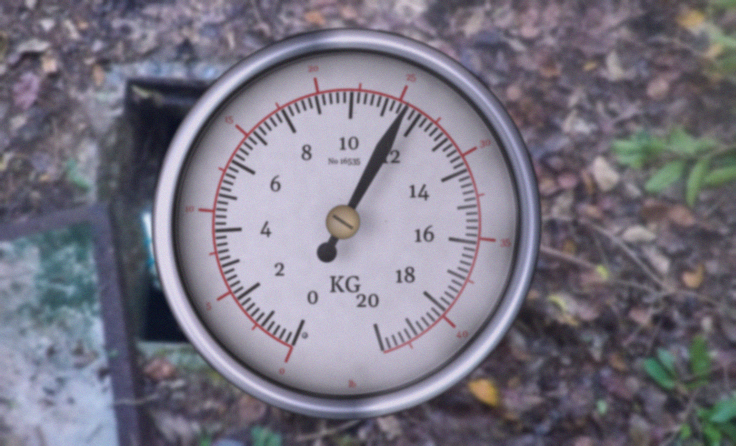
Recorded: 11.6 kg
